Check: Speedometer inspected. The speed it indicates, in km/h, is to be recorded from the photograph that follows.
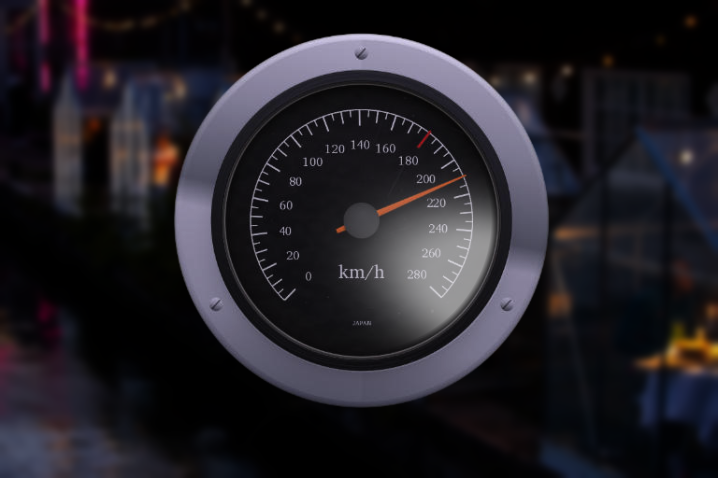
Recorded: 210 km/h
